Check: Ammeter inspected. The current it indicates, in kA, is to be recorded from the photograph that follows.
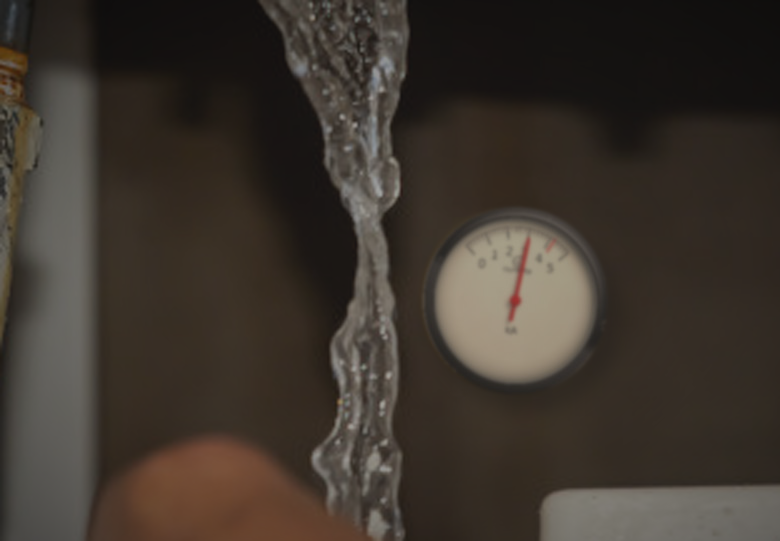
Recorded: 3 kA
